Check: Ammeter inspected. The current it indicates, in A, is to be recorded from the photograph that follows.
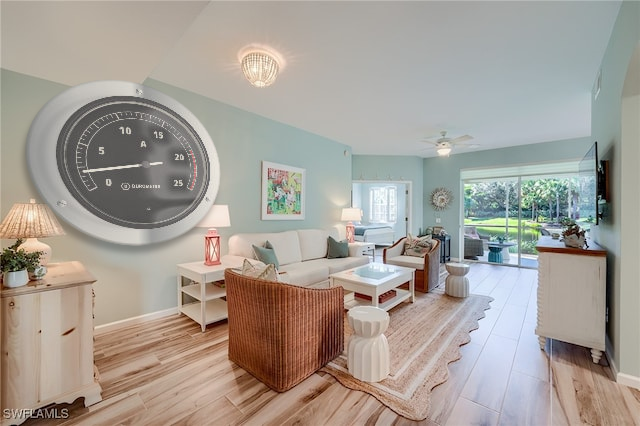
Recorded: 2 A
